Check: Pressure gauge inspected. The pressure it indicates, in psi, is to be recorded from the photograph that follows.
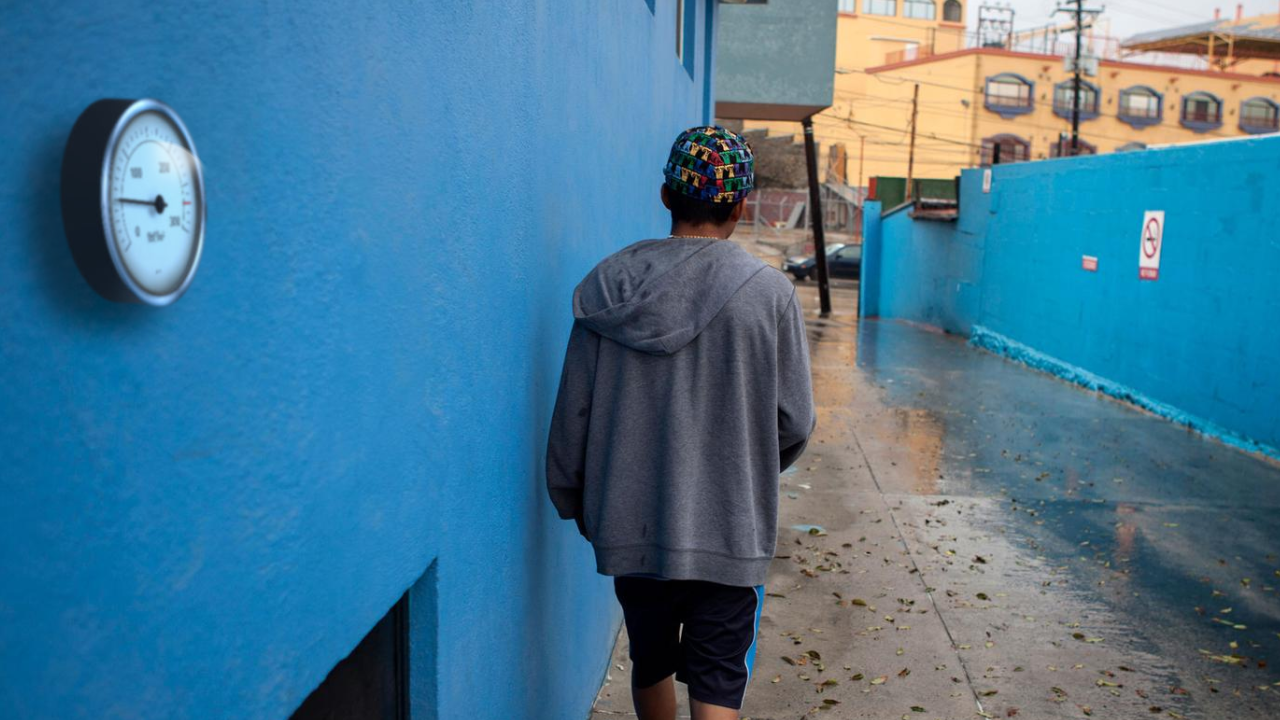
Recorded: 50 psi
